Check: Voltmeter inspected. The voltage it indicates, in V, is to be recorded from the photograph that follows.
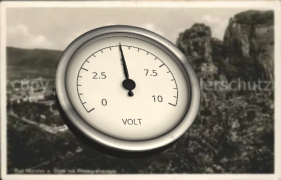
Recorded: 5 V
